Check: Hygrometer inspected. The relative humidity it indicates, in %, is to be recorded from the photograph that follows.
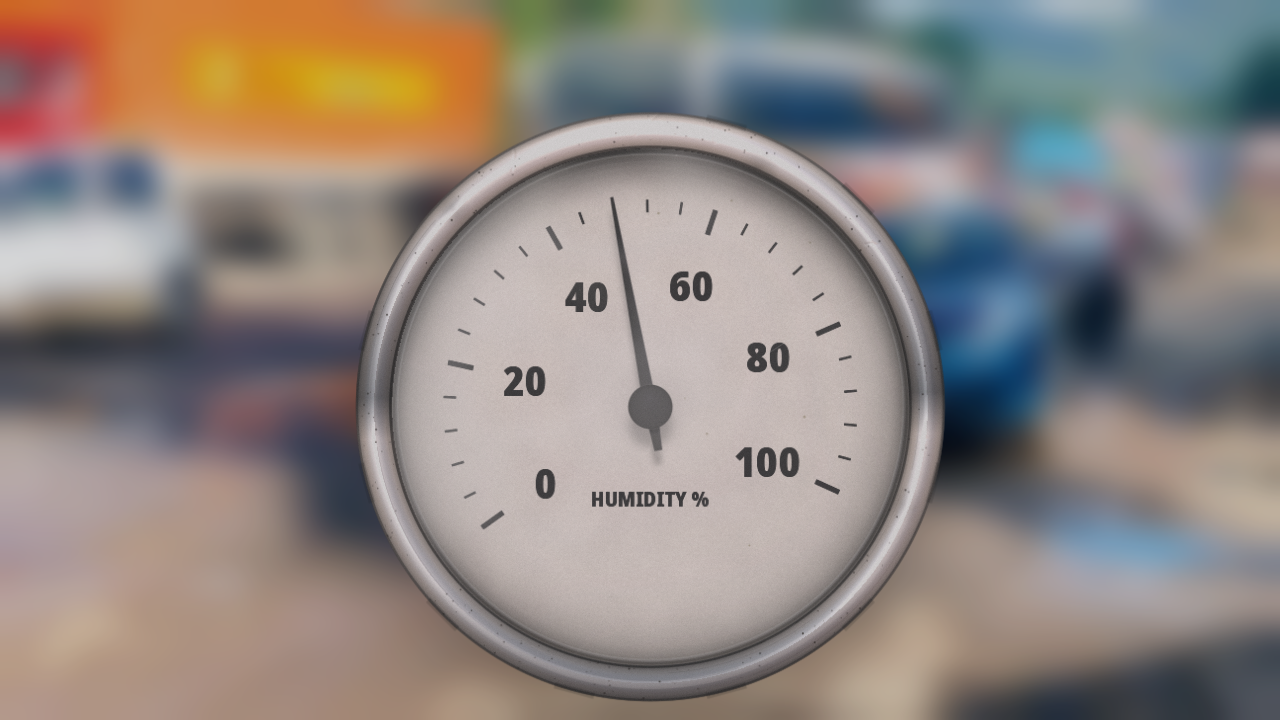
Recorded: 48 %
